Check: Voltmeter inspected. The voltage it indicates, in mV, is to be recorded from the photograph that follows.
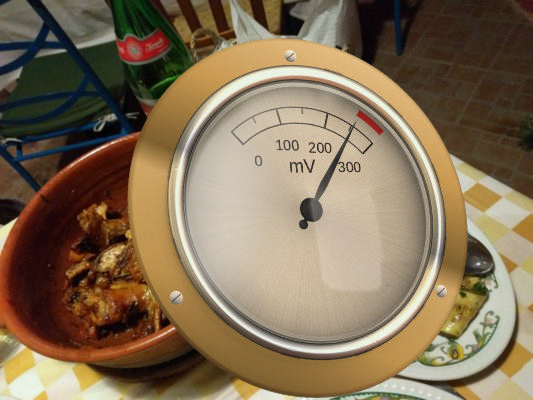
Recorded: 250 mV
